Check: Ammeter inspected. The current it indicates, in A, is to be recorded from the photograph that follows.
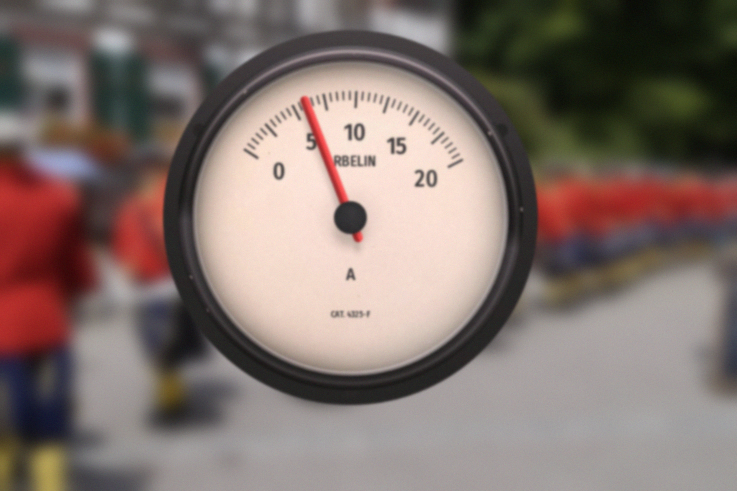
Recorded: 6 A
